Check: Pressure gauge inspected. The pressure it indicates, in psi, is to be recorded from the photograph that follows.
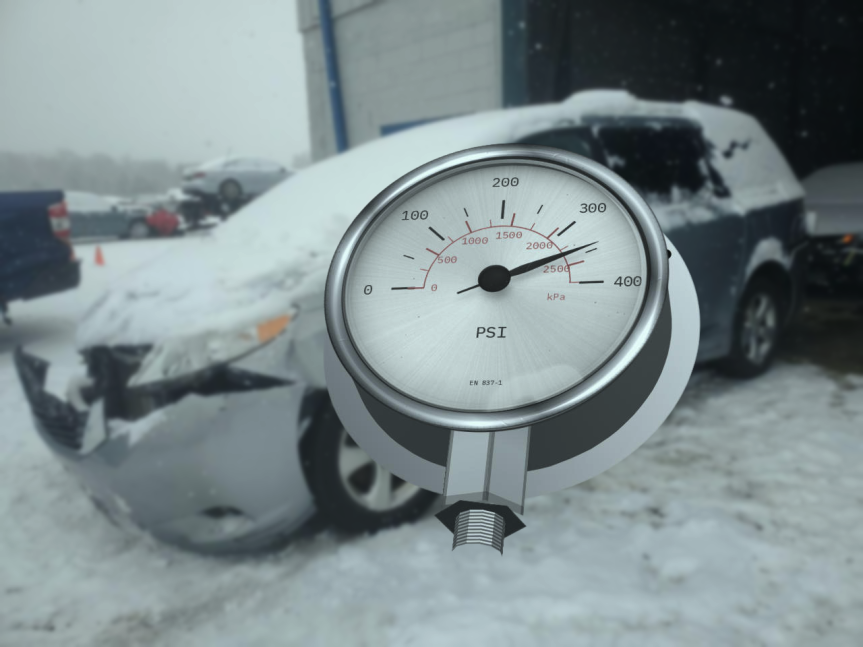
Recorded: 350 psi
